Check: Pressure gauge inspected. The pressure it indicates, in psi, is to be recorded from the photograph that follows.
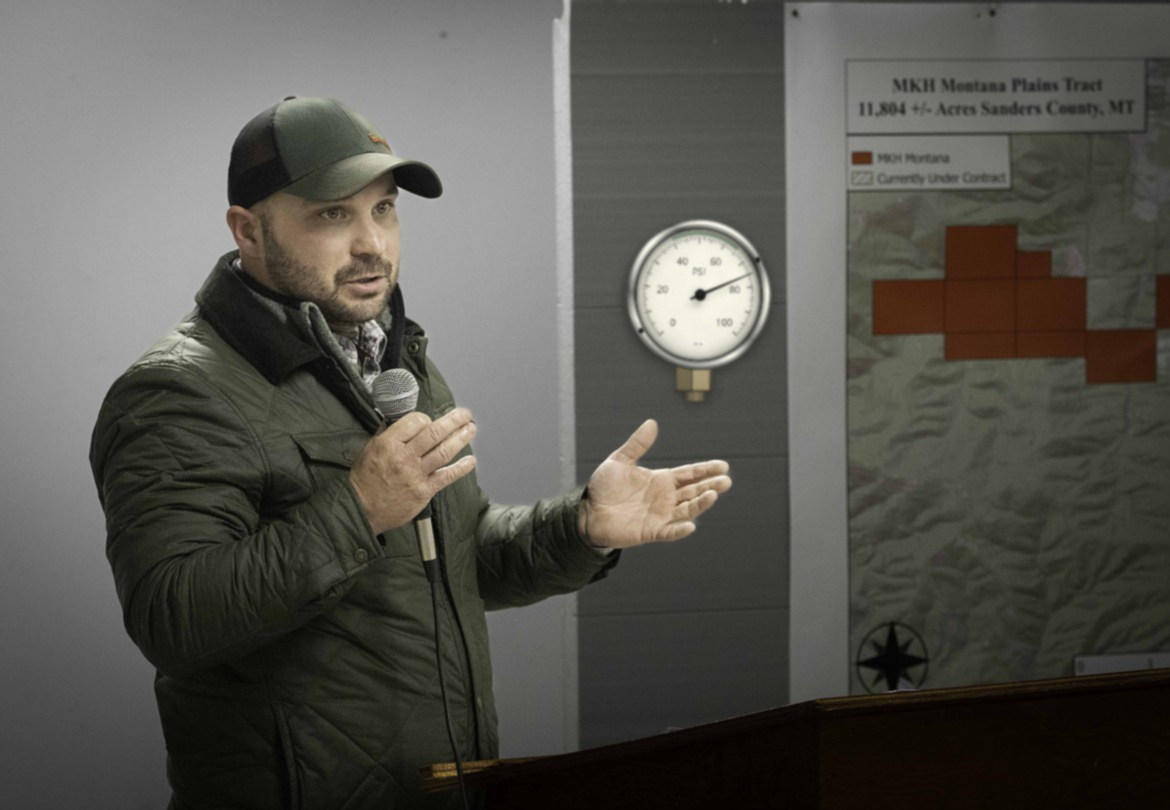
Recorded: 75 psi
